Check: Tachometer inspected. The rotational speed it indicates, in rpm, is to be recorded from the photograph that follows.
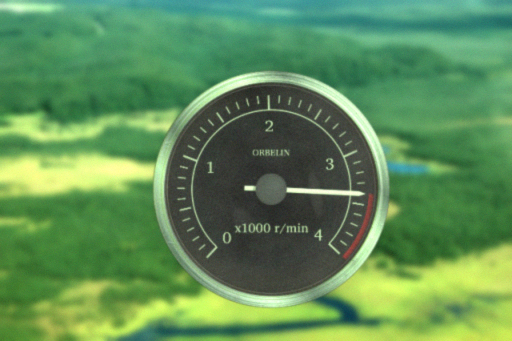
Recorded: 3400 rpm
